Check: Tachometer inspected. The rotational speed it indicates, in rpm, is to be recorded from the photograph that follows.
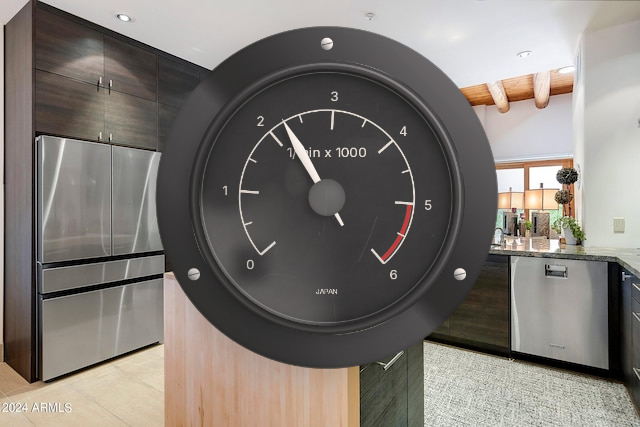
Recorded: 2250 rpm
